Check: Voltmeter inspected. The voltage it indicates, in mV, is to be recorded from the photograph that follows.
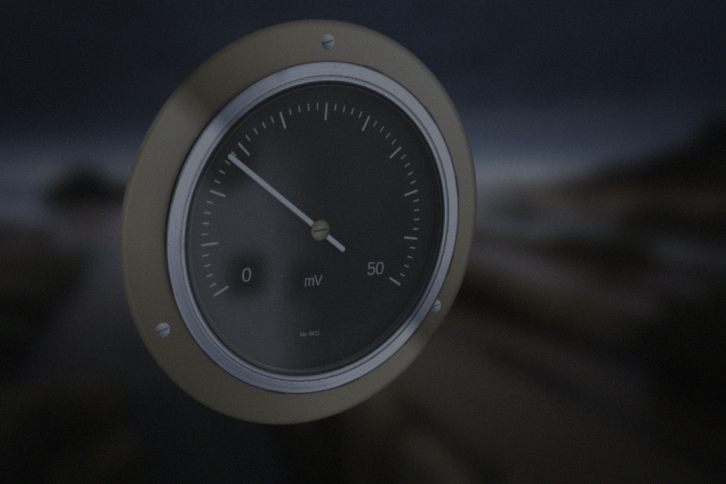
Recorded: 13.5 mV
